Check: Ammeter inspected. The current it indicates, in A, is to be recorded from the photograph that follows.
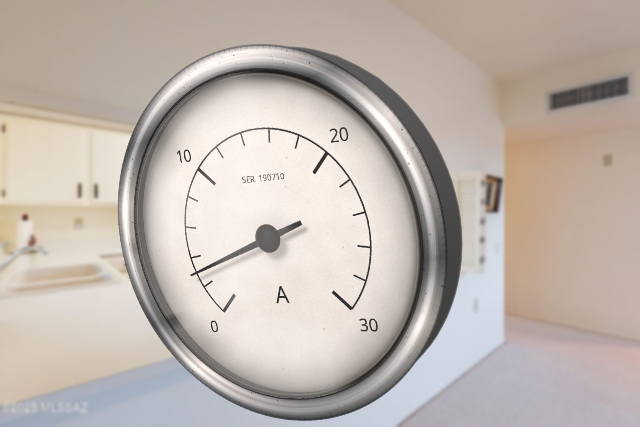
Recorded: 3 A
